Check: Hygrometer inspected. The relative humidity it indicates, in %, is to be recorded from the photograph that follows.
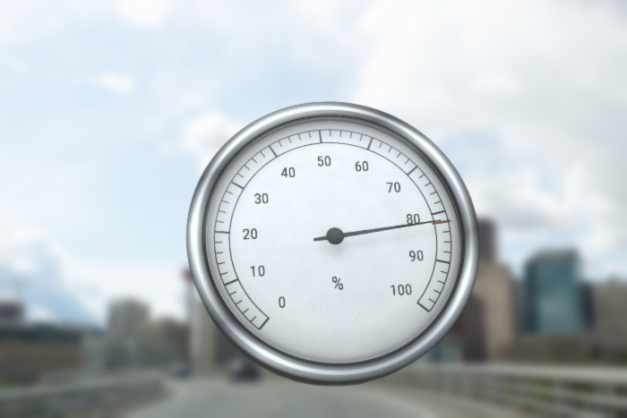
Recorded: 82 %
